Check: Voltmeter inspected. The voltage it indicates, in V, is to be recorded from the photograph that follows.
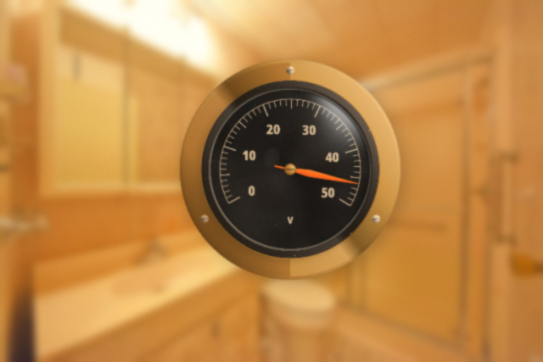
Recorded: 46 V
